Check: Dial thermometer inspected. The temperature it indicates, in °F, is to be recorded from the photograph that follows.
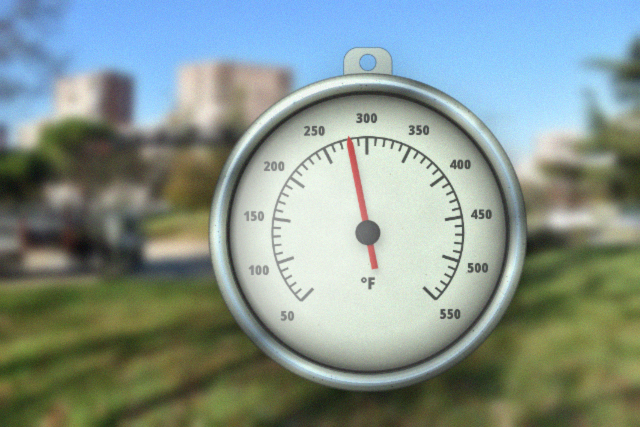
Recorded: 280 °F
